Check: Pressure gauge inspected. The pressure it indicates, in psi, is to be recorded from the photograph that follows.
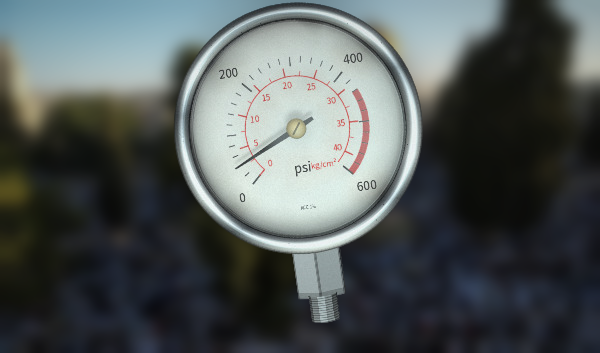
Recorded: 40 psi
